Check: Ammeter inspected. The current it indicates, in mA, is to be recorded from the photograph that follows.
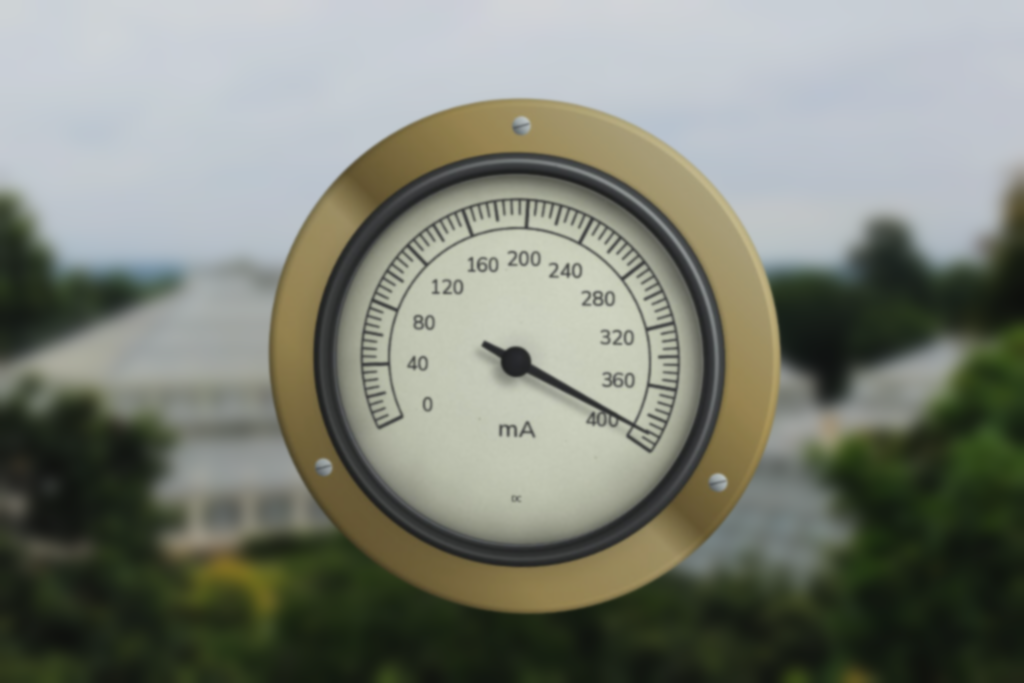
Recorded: 390 mA
